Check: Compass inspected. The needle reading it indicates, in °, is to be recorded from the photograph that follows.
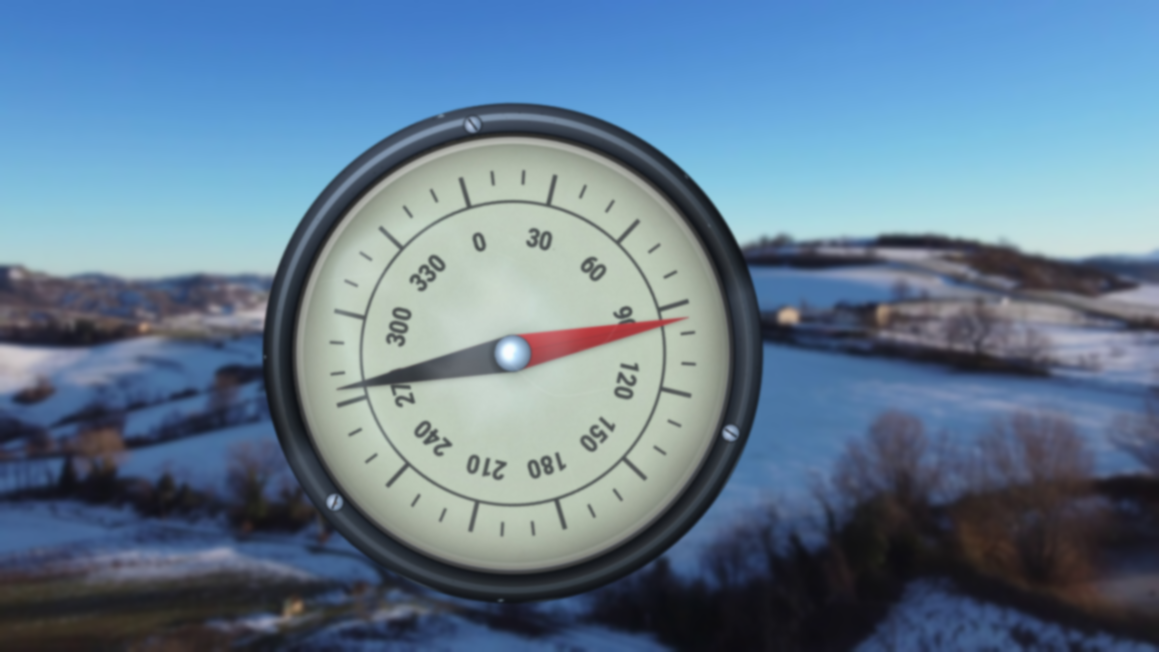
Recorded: 95 °
